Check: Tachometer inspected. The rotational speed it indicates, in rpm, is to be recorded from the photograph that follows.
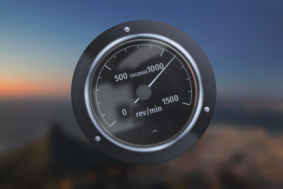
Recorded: 1100 rpm
